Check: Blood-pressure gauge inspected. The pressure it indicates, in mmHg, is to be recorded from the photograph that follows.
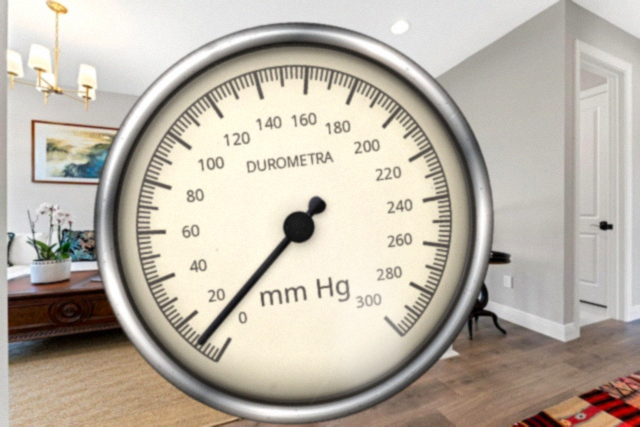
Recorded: 10 mmHg
